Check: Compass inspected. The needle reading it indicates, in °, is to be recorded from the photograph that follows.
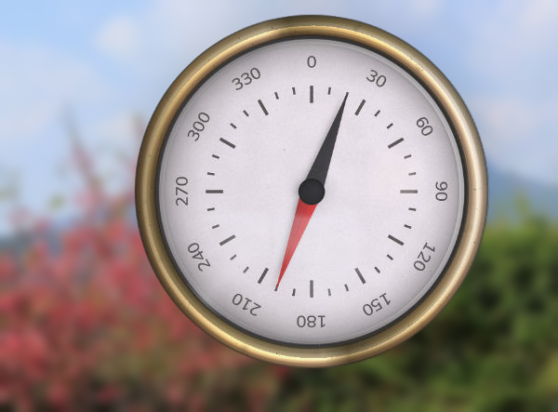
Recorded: 200 °
